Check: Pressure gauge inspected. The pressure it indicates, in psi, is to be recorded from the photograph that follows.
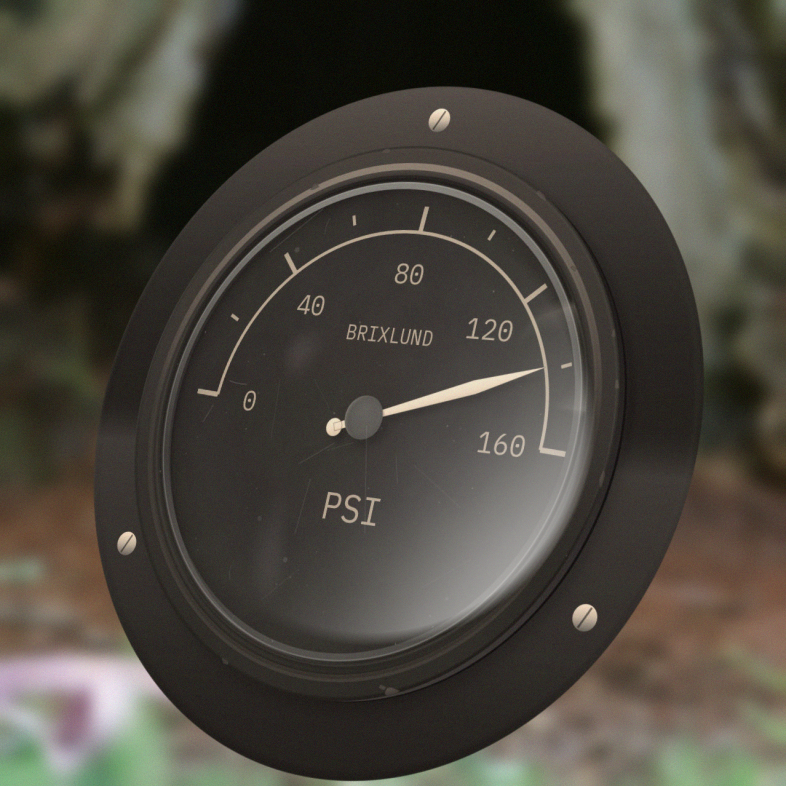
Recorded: 140 psi
